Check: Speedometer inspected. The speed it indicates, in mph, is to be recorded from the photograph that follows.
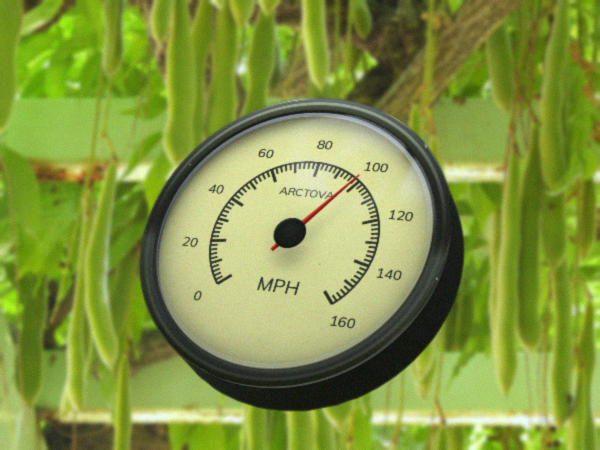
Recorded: 100 mph
